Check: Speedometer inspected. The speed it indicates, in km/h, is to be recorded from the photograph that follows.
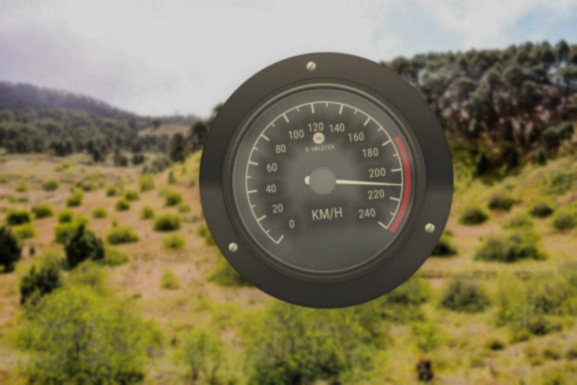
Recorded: 210 km/h
